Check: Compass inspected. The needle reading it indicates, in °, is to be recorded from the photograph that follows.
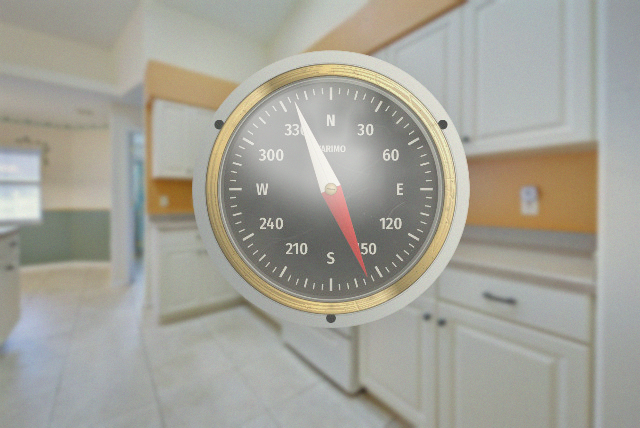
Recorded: 157.5 °
